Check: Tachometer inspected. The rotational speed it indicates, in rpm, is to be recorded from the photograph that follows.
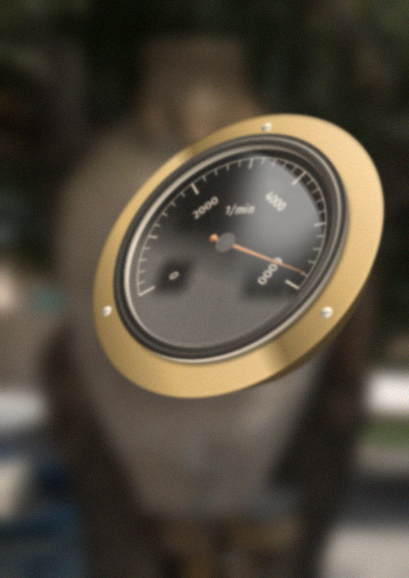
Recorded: 5800 rpm
